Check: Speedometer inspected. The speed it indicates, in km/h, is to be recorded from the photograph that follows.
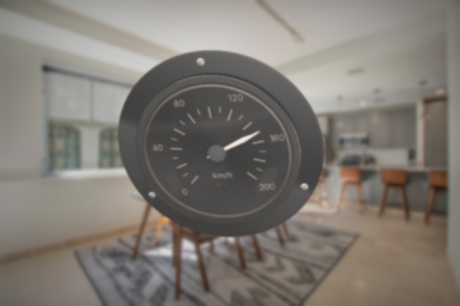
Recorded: 150 km/h
